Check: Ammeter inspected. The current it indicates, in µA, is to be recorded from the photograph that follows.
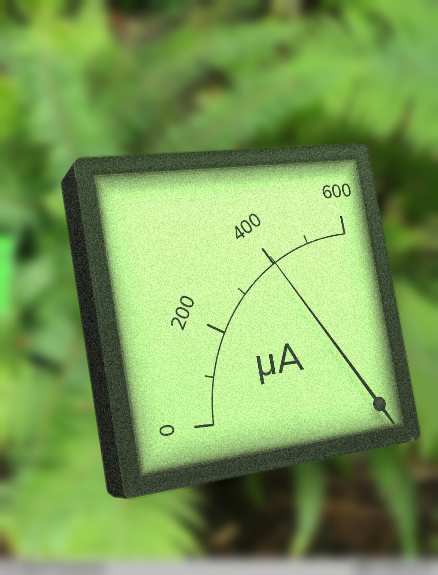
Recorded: 400 µA
